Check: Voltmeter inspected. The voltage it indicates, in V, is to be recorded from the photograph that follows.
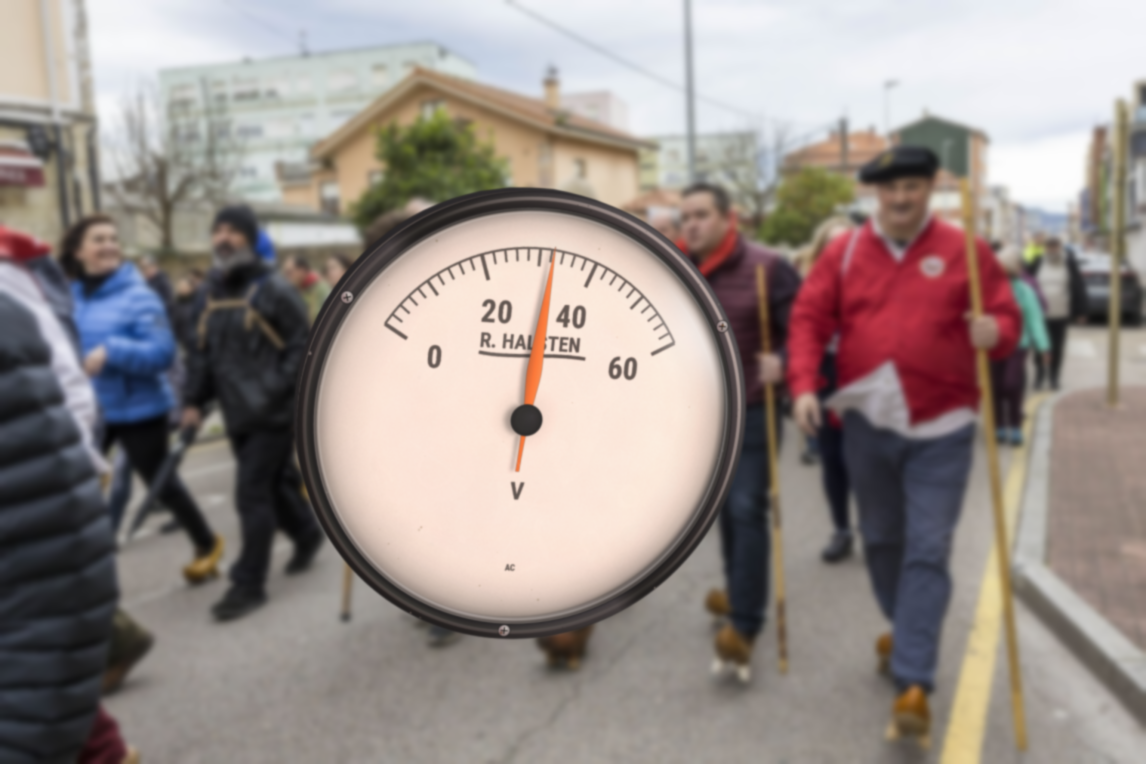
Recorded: 32 V
